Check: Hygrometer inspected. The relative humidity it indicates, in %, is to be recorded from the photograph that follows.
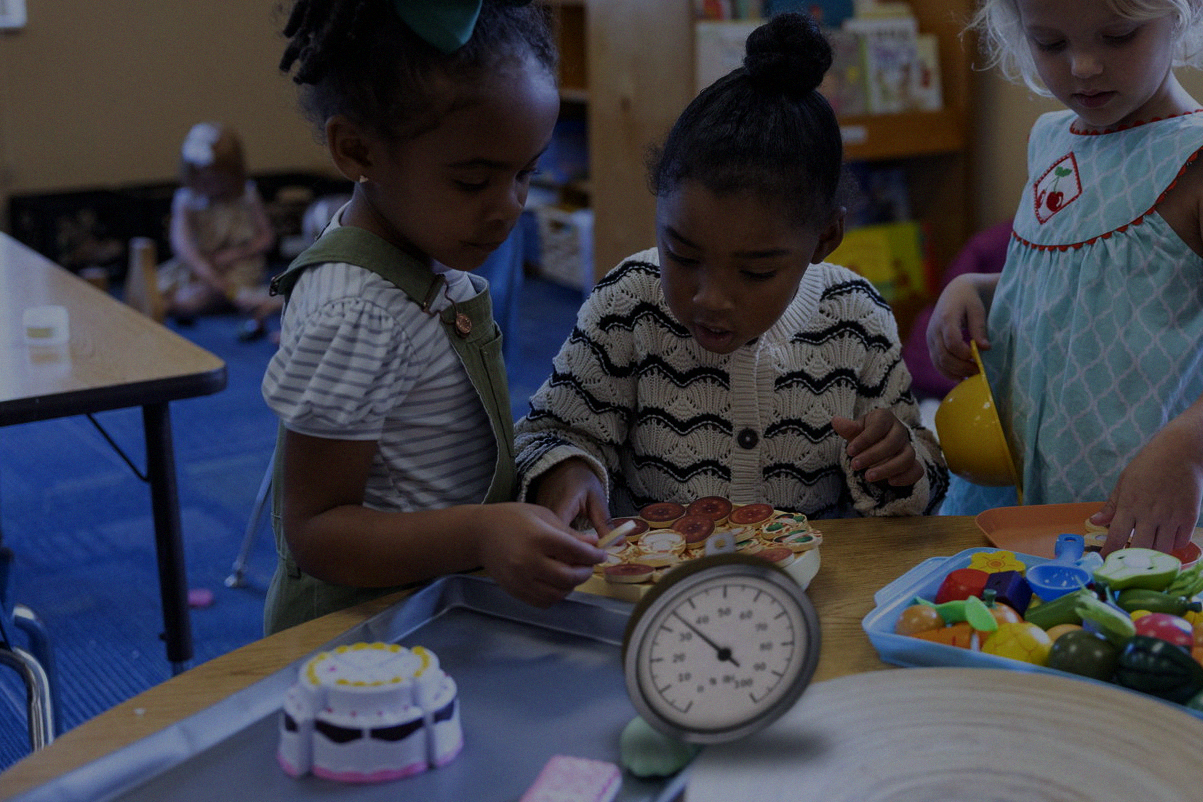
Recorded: 35 %
